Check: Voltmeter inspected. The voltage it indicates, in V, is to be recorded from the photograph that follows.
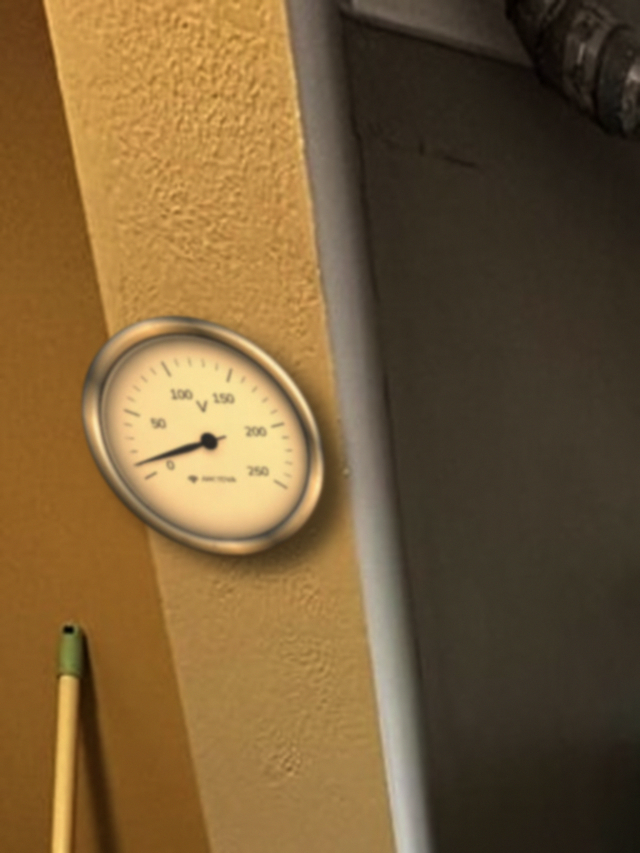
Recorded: 10 V
